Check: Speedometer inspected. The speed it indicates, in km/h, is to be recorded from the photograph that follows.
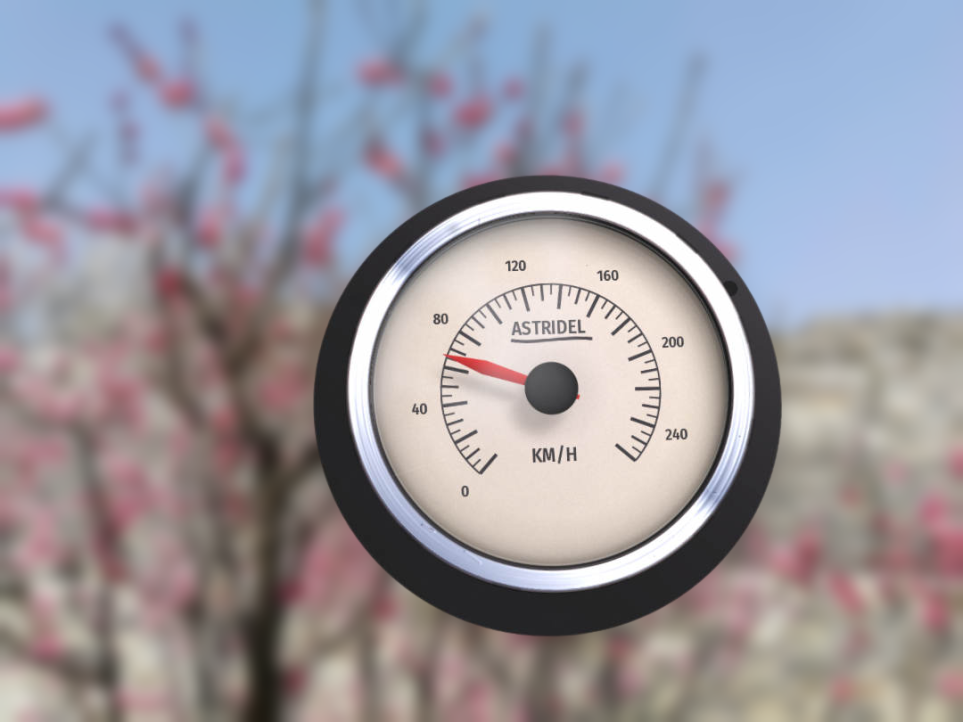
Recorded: 65 km/h
